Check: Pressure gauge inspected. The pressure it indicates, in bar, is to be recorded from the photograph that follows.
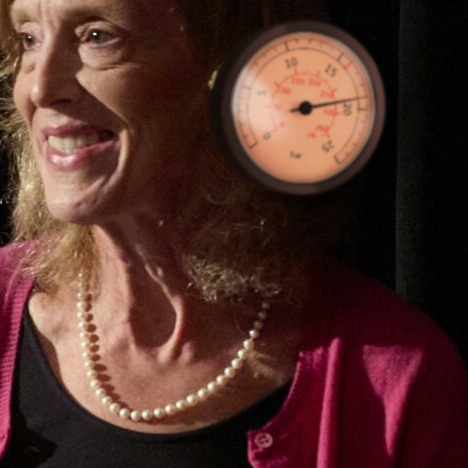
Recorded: 19 bar
